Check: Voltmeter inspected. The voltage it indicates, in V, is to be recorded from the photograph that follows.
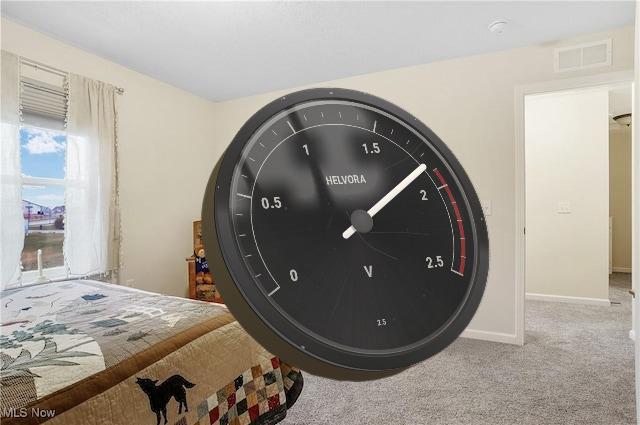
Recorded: 1.85 V
